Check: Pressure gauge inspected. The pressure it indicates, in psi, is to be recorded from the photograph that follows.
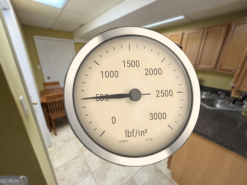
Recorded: 500 psi
